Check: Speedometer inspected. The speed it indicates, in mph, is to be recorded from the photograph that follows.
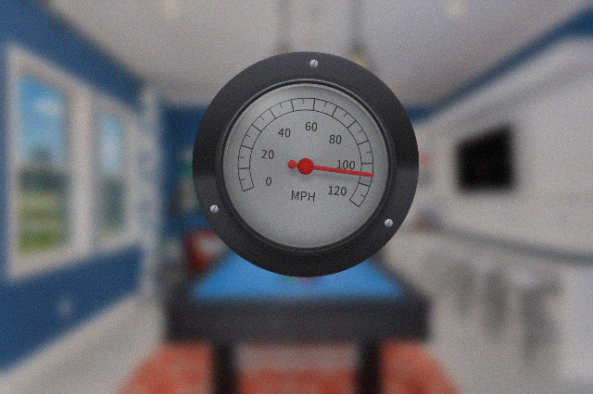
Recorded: 105 mph
